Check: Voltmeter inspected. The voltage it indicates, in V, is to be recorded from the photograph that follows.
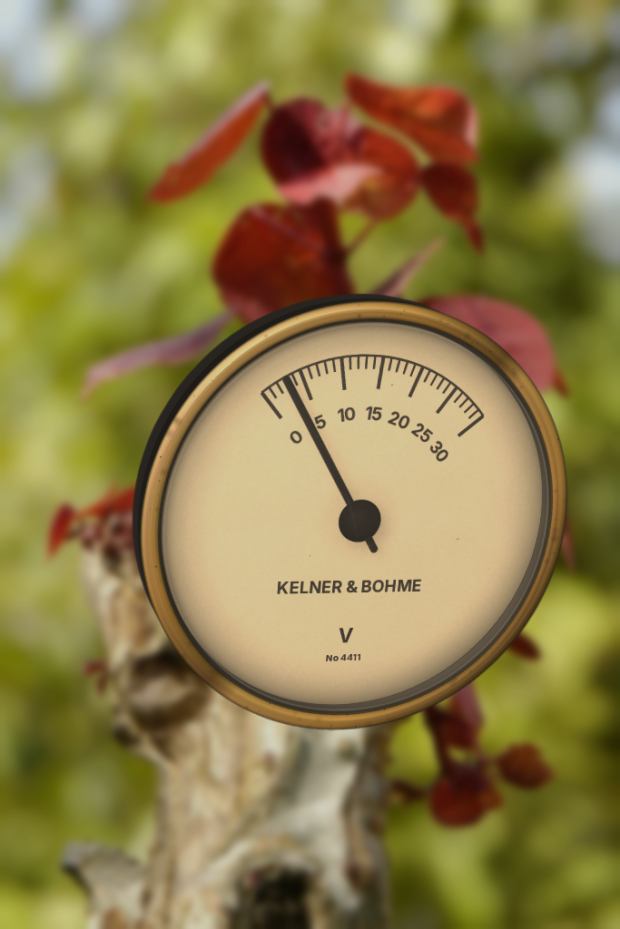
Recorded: 3 V
